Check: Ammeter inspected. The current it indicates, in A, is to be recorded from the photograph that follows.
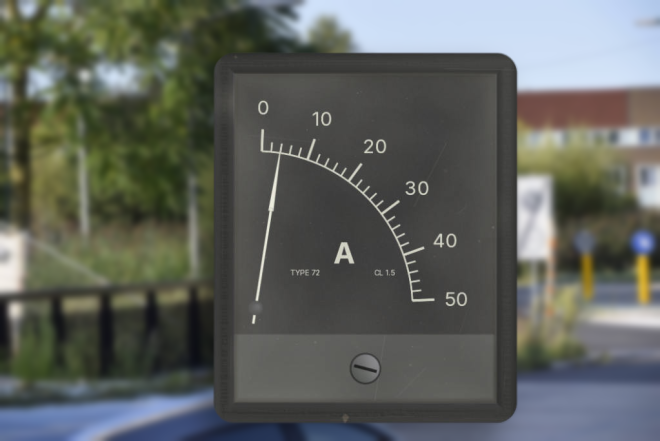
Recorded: 4 A
